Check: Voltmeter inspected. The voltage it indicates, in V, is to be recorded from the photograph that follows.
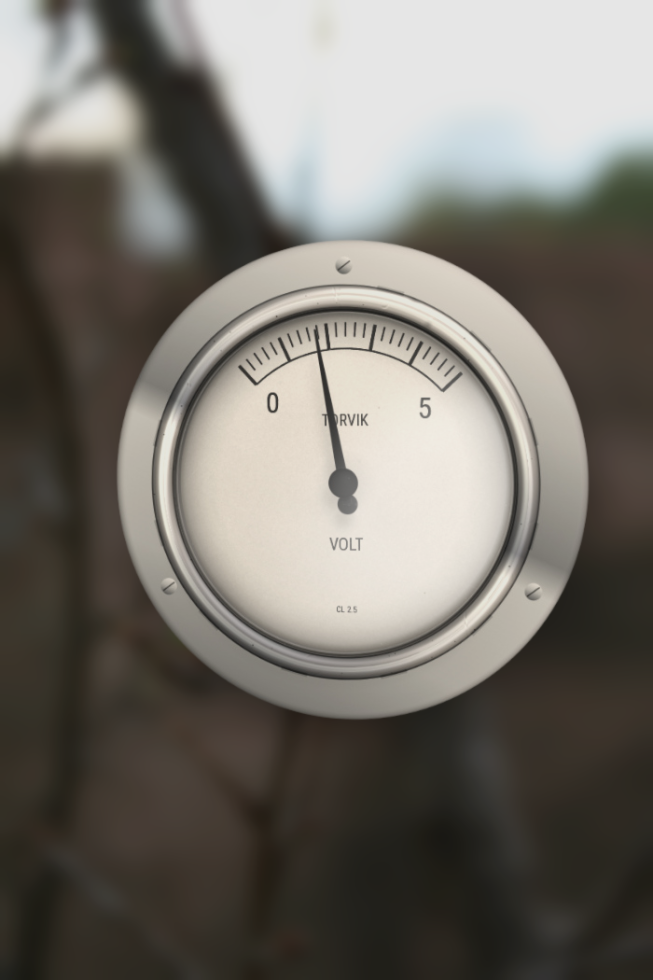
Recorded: 1.8 V
